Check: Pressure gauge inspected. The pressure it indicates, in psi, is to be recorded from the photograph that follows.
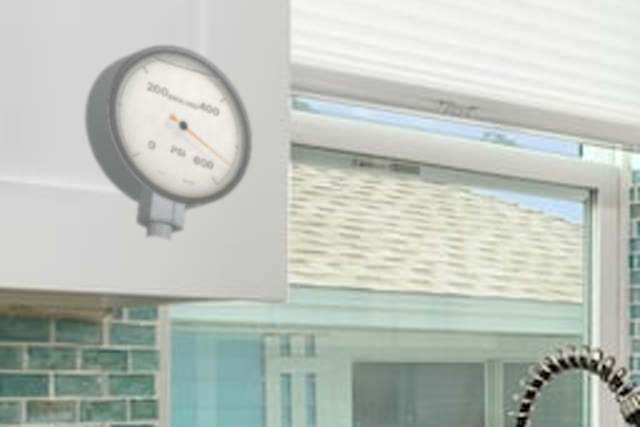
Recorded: 550 psi
